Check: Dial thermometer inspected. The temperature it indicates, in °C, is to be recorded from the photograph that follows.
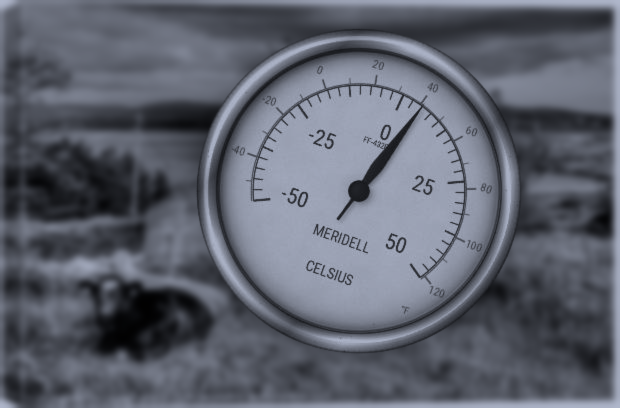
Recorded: 5 °C
